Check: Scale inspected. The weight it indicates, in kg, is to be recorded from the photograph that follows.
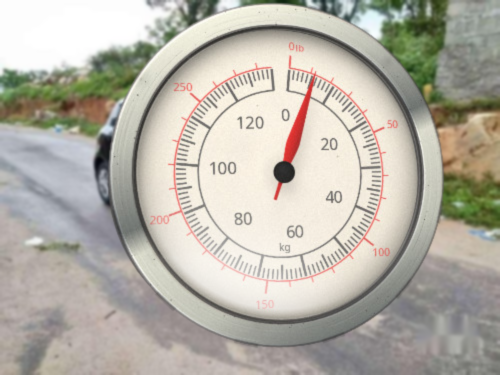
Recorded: 5 kg
